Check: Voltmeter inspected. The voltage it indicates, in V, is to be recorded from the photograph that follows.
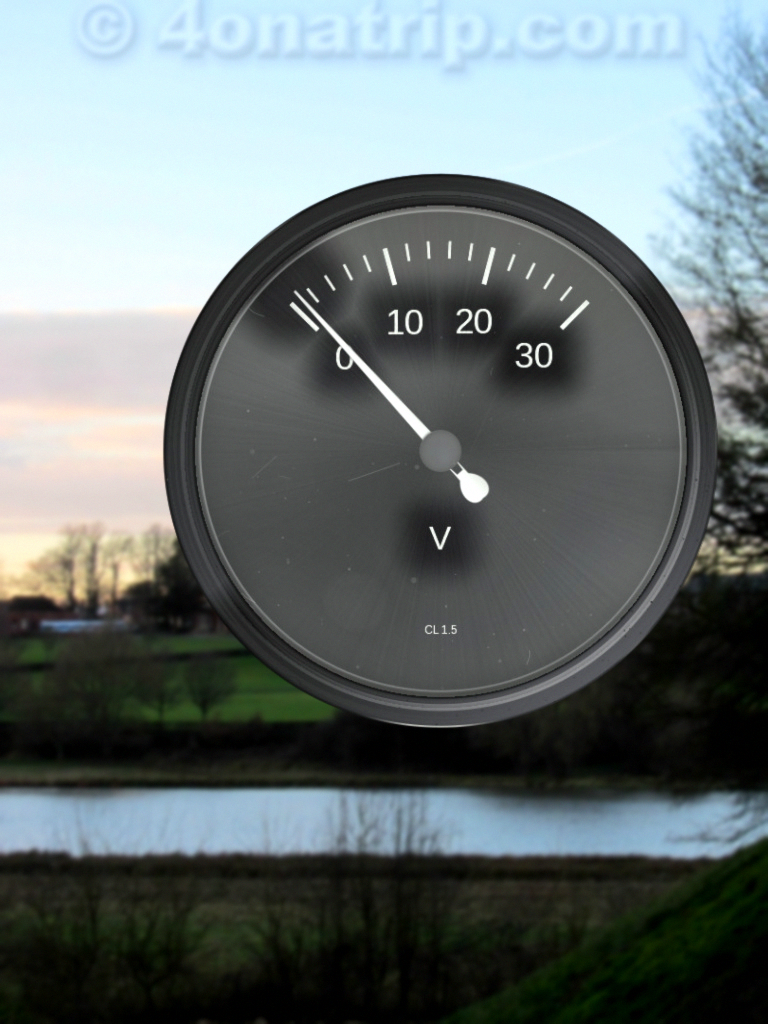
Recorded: 1 V
